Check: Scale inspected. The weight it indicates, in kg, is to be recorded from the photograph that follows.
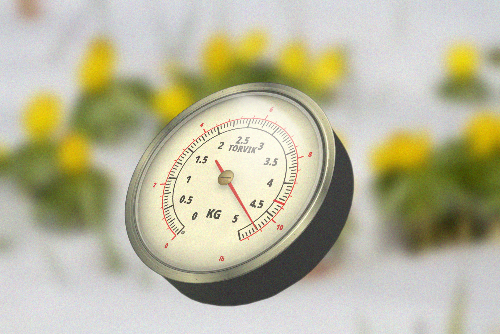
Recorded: 4.75 kg
